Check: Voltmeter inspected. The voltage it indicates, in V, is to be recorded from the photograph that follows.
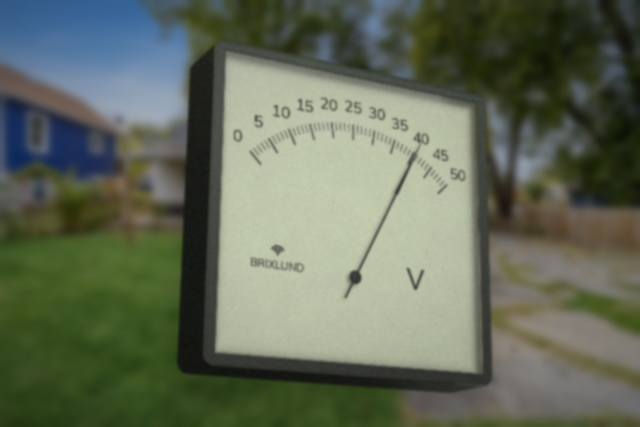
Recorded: 40 V
